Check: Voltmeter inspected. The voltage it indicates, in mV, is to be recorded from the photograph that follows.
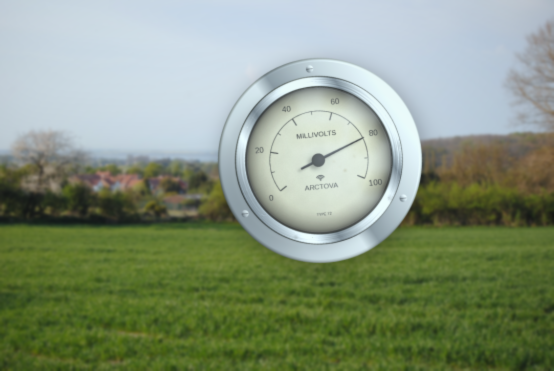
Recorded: 80 mV
